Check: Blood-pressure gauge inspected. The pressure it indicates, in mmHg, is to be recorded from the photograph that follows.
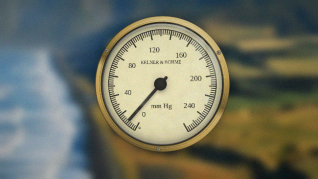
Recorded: 10 mmHg
